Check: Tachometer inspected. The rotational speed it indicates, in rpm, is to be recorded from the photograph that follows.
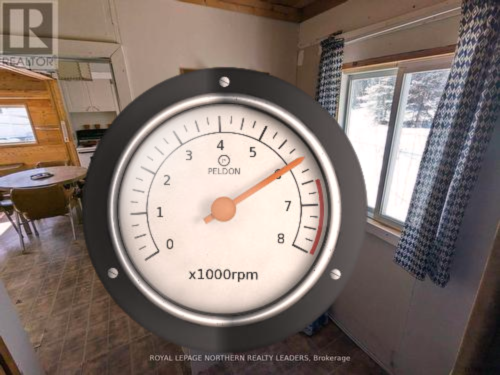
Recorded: 6000 rpm
